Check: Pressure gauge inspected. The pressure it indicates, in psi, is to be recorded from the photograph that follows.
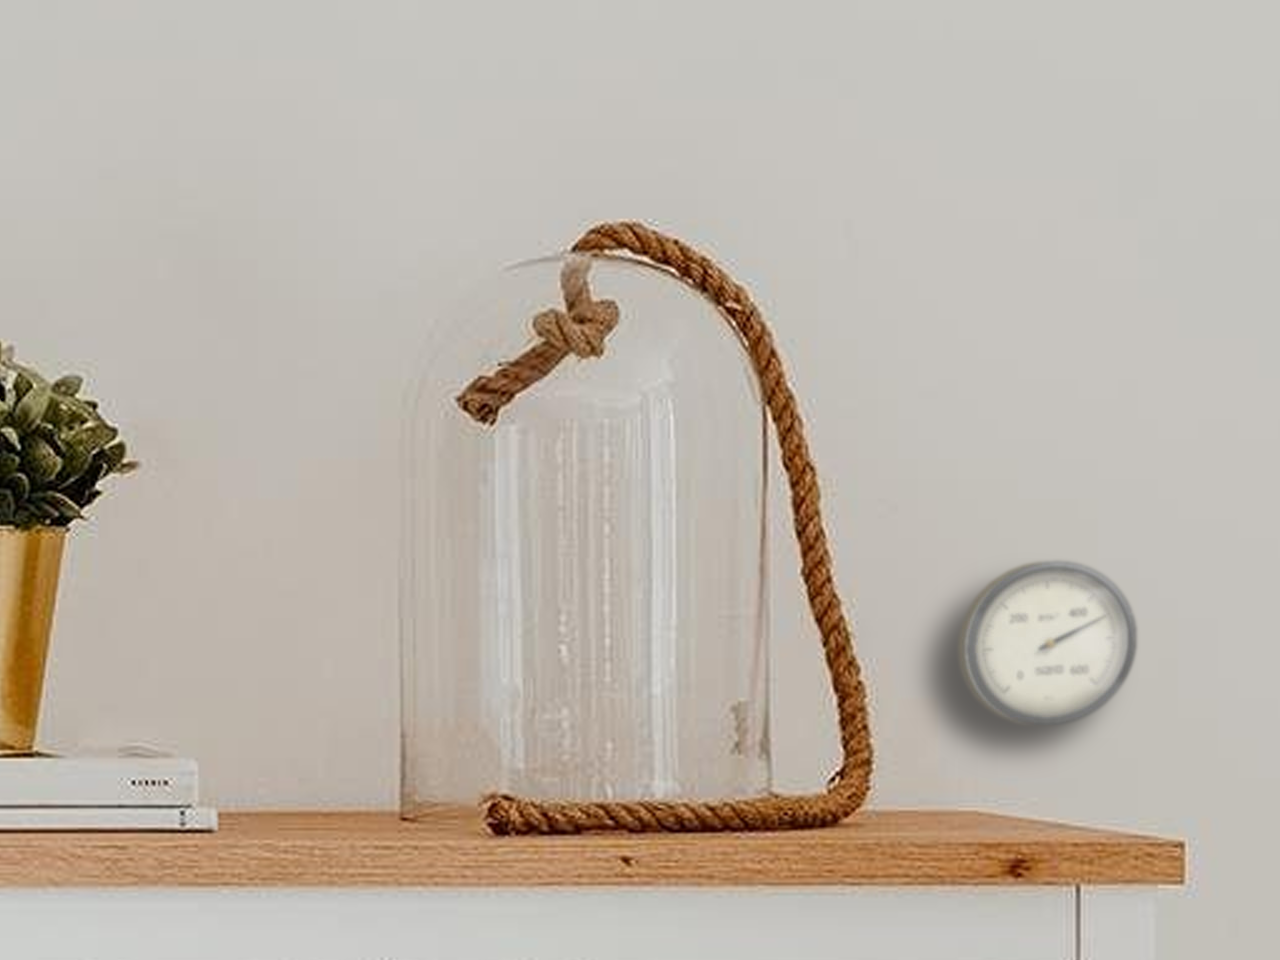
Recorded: 450 psi
